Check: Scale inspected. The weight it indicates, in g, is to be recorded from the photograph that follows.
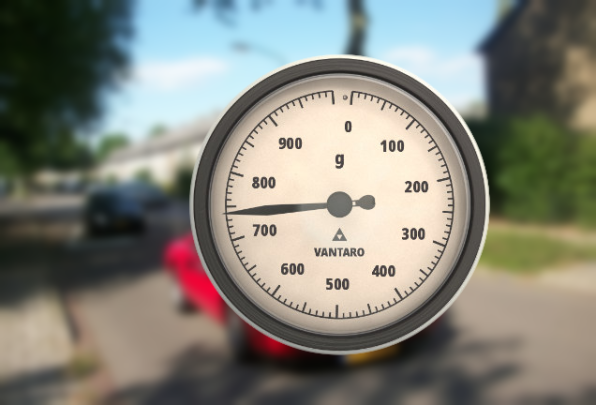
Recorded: 740 g
